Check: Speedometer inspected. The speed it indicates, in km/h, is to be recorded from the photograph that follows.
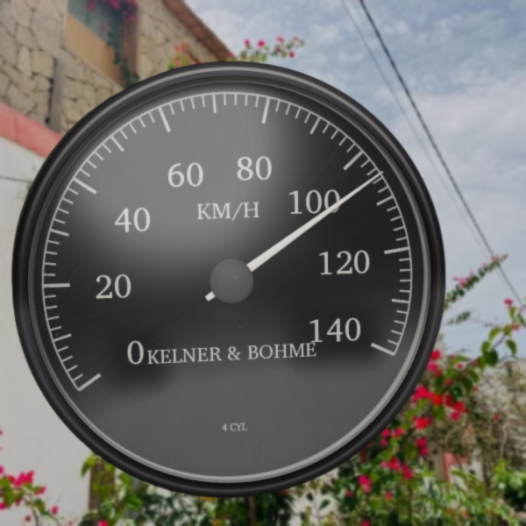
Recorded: 105 km/h
